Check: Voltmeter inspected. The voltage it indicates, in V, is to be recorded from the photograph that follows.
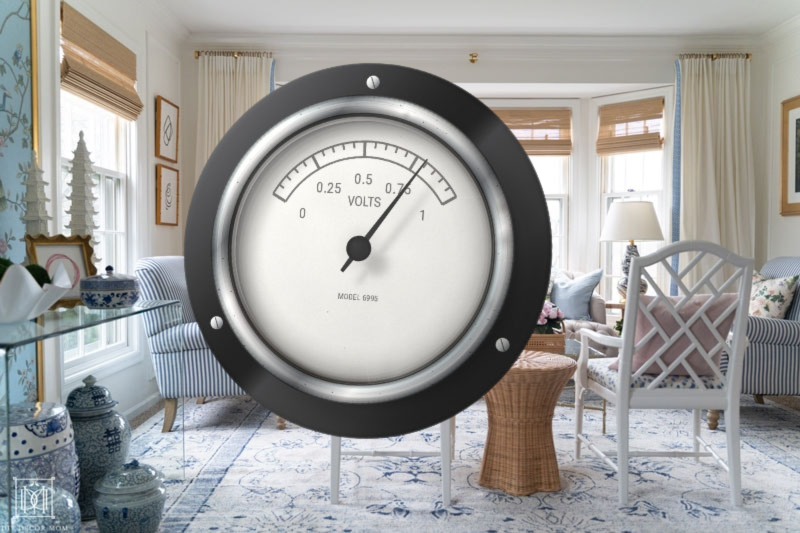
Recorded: 0.8 V
